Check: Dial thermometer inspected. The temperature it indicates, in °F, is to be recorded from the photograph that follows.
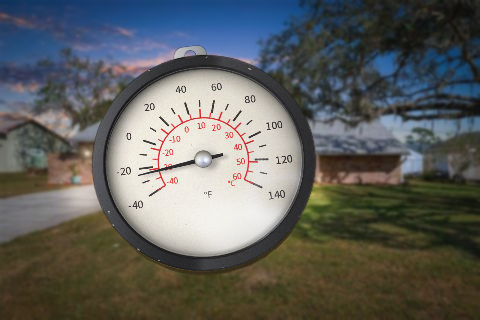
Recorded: -25 °F
